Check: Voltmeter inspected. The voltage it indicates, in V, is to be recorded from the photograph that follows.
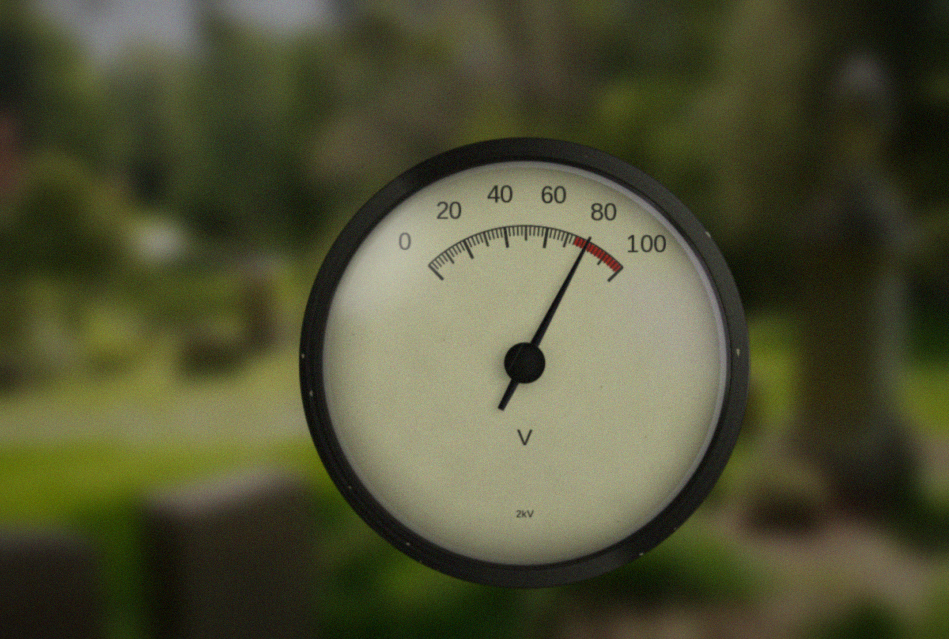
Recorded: 80 V
